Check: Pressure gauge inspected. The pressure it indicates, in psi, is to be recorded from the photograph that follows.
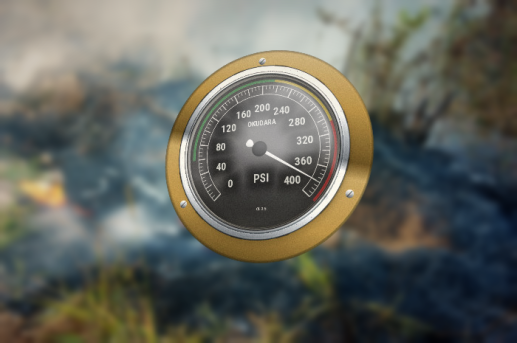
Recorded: 380 psi
